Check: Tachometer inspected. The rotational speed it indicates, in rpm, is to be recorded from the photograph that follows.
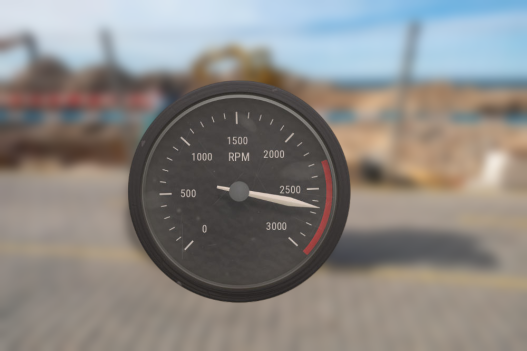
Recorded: 2650 rpm
